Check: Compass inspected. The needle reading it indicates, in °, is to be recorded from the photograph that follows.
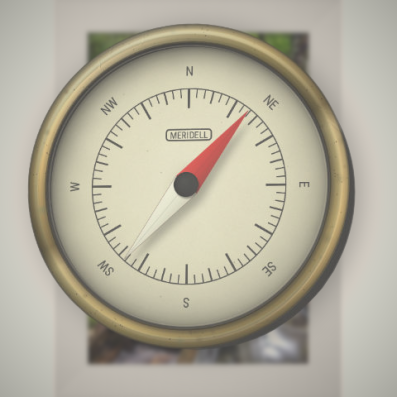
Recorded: 40 °
